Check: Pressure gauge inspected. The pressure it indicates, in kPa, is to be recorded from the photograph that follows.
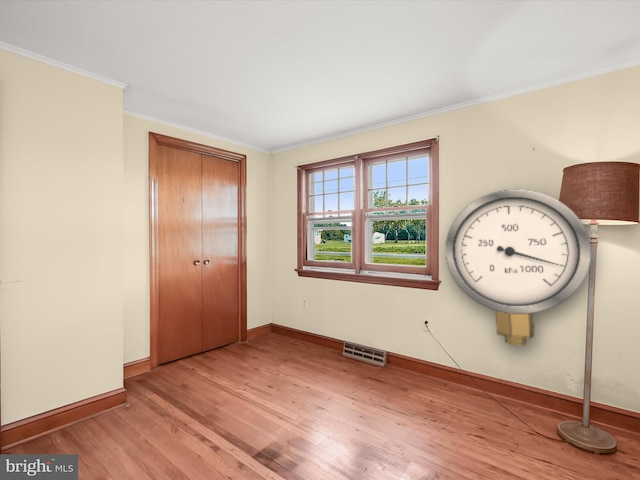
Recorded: 900 kPa
